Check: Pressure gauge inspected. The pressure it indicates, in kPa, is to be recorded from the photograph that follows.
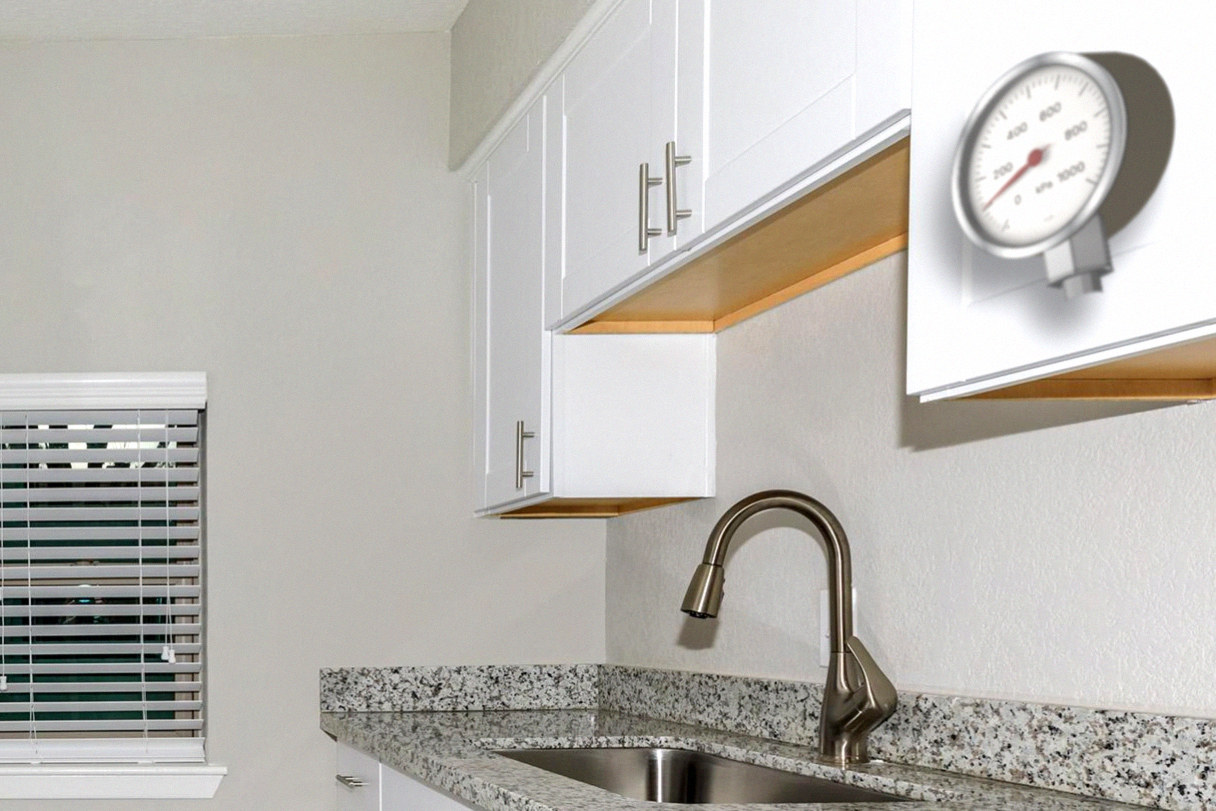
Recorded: 100 kPa
